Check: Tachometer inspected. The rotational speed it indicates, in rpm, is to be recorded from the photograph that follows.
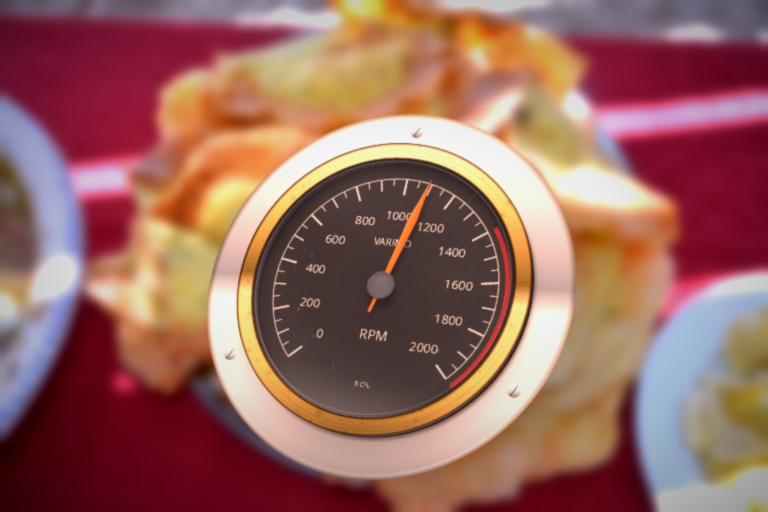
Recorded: 1100 rpm
